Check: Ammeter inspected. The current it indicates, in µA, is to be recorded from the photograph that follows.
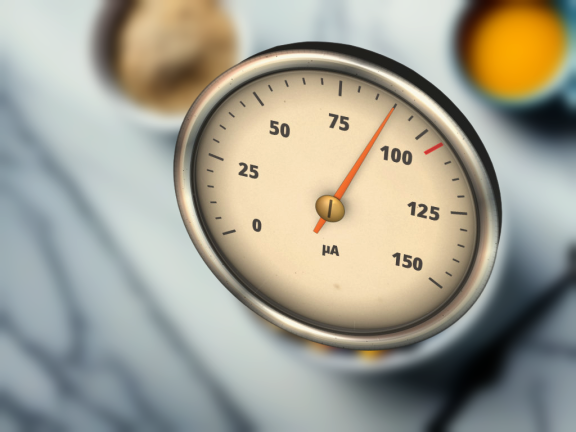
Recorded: 90 µA
